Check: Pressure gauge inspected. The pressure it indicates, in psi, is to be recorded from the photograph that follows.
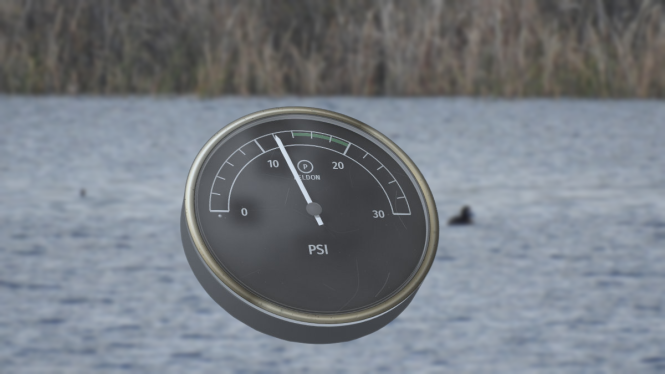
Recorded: 12 psi
